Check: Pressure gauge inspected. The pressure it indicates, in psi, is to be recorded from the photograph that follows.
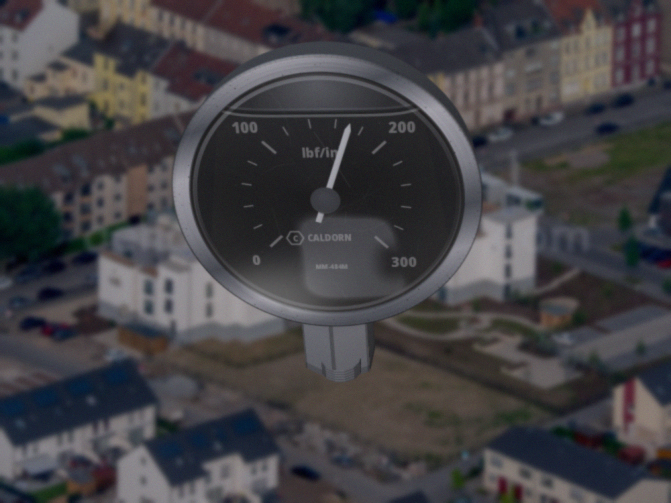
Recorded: 170 psi
